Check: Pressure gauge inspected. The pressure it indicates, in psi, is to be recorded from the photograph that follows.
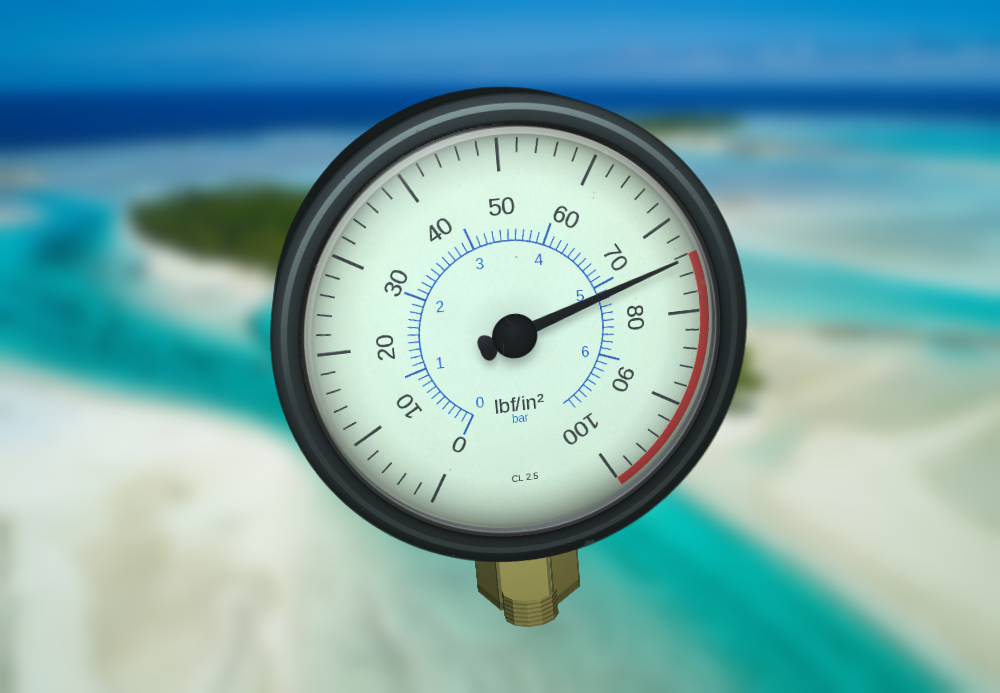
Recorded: 74 psi
